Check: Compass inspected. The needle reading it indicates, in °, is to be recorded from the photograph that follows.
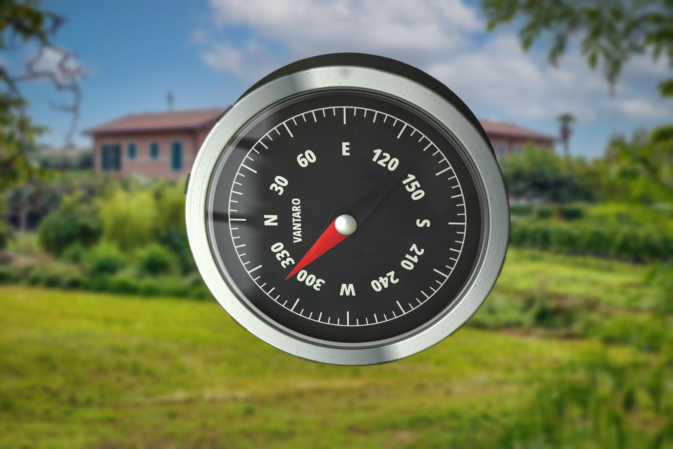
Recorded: 315 °
